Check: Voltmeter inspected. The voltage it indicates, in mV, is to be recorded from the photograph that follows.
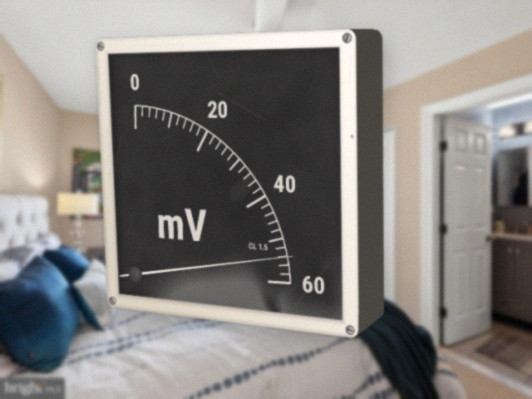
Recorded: 54 mV
